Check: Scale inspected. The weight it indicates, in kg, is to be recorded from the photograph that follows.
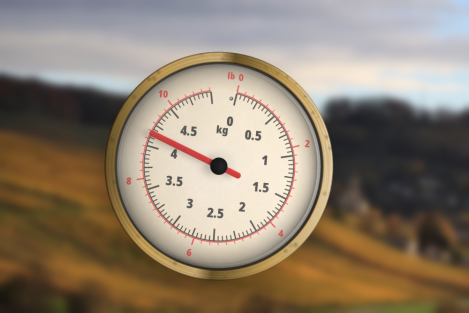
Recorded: 4.15 kg
